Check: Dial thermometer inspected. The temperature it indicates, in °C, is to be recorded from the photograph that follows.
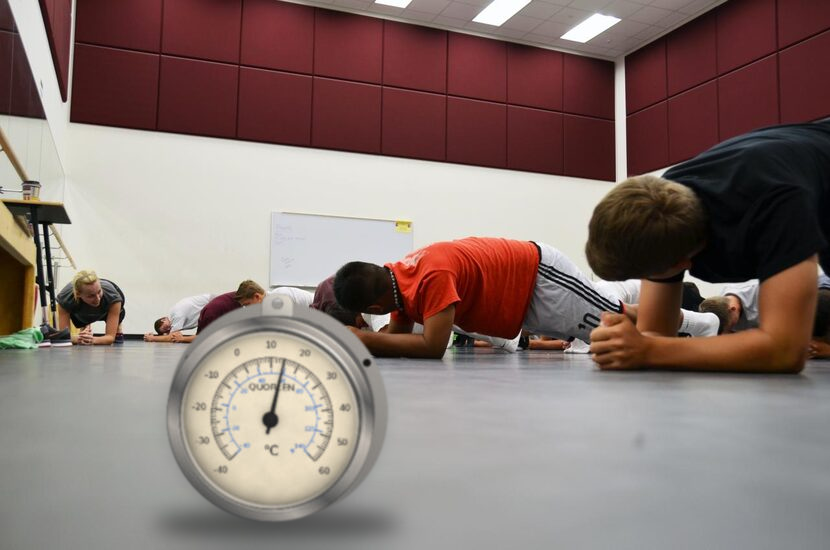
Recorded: 15 °C
